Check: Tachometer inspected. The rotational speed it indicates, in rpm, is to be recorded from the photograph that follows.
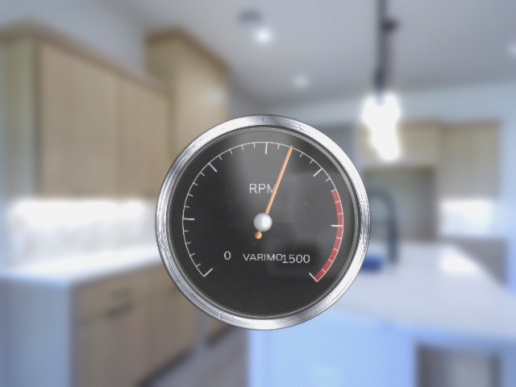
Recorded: 850 rpm
